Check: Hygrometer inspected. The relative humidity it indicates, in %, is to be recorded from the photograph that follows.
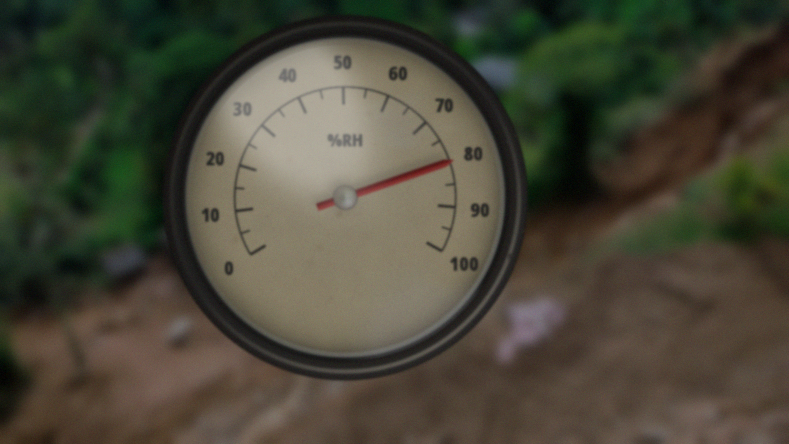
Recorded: 80 %
